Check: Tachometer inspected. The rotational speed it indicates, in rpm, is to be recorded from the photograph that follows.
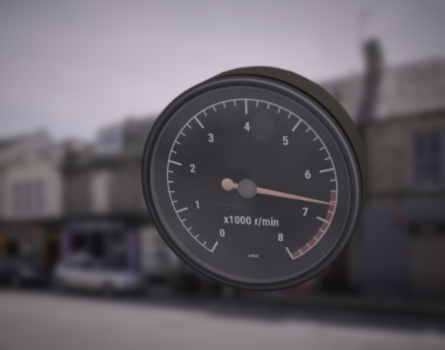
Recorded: 6600 rpm
